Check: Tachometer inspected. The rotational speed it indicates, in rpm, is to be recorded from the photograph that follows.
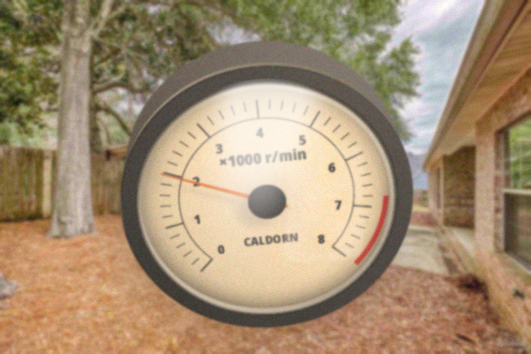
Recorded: 2000 rpm
